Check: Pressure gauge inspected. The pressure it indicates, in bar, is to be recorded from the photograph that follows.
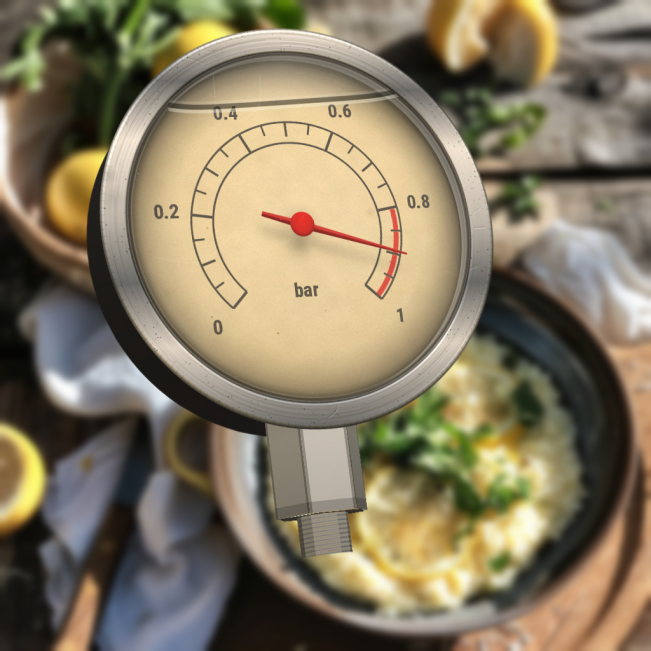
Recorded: 0.9 bar
